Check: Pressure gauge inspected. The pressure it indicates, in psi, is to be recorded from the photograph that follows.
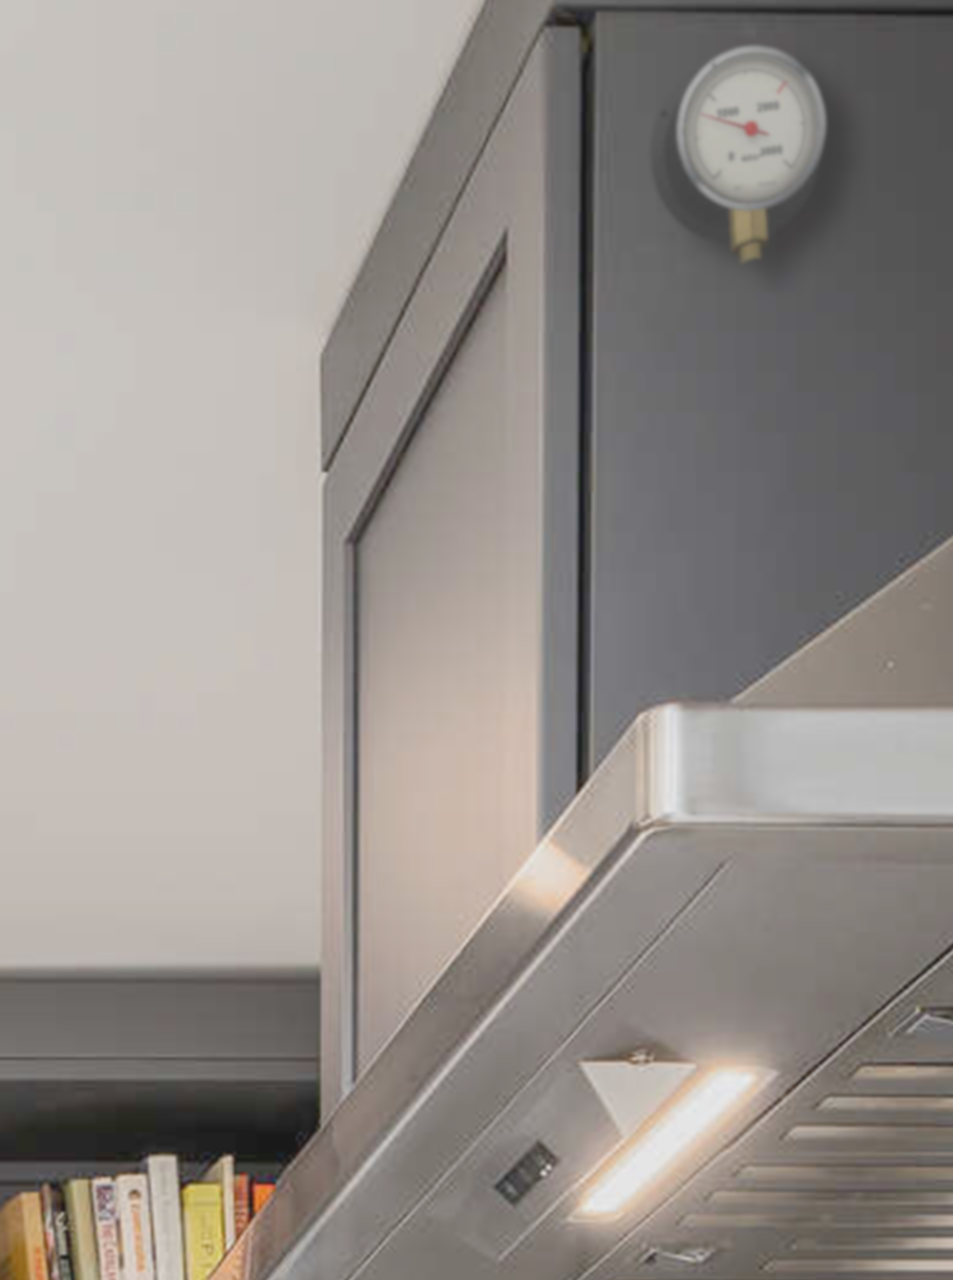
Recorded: 750 psi
